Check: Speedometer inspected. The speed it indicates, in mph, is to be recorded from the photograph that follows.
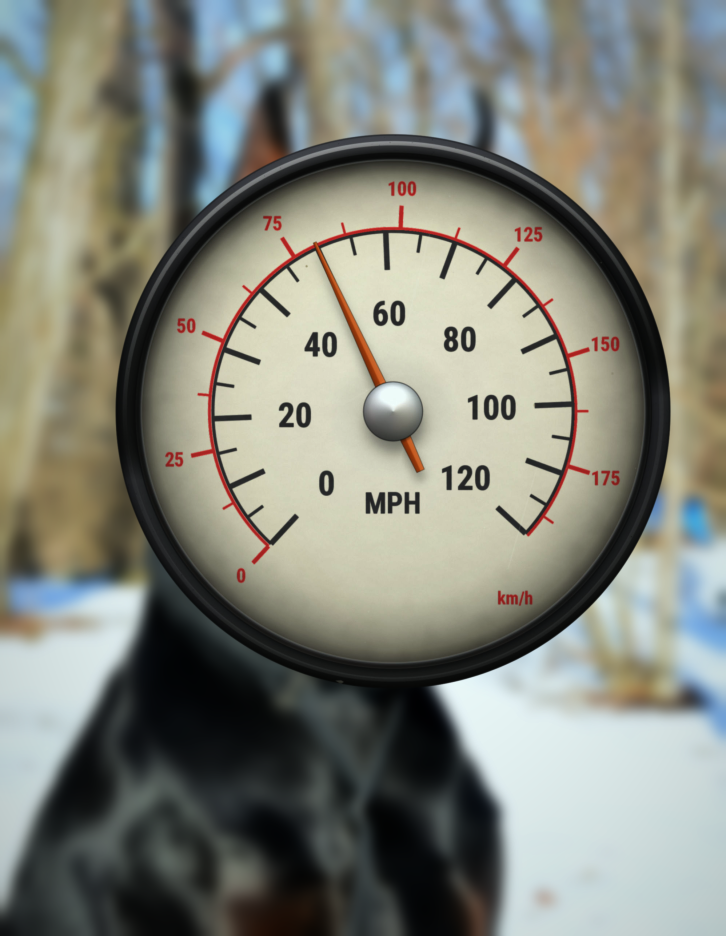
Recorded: 50 mph
